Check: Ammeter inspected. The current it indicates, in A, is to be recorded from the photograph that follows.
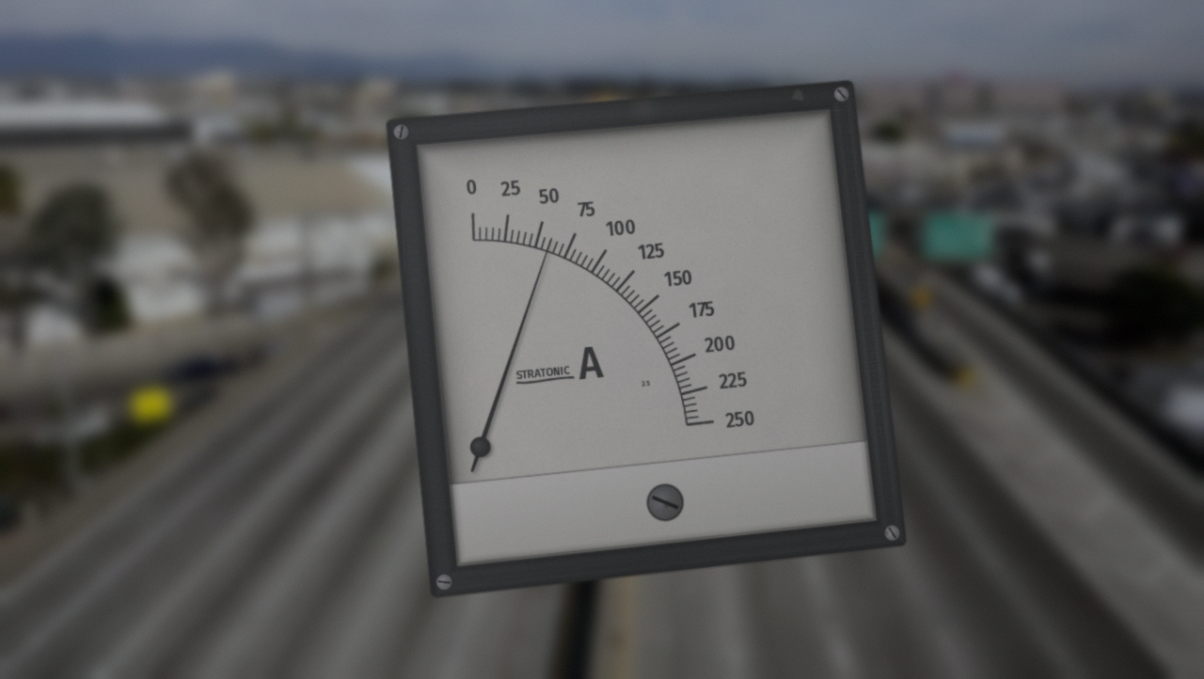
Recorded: 60 A
